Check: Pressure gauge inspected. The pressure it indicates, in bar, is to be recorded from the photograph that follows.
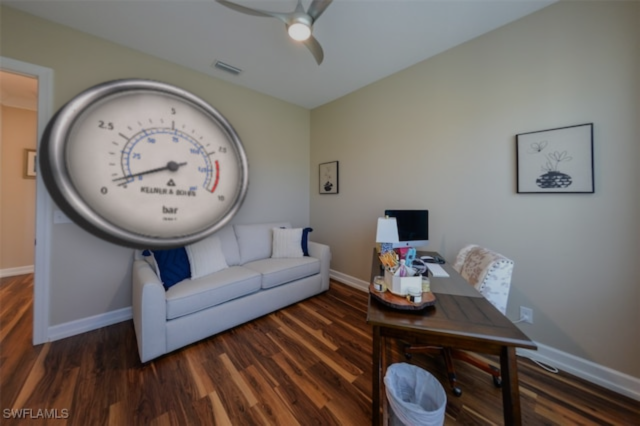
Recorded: 0.25 bar
